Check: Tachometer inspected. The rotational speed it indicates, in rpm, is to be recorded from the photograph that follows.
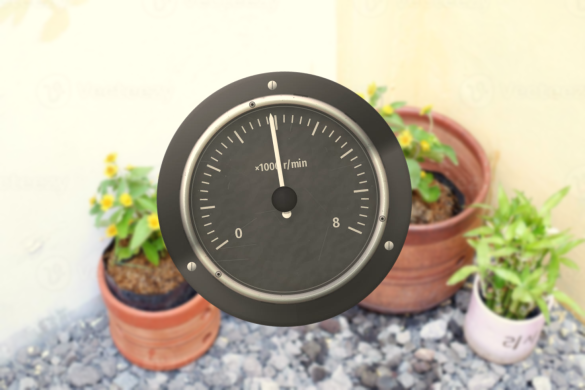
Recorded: 3900 rpm
